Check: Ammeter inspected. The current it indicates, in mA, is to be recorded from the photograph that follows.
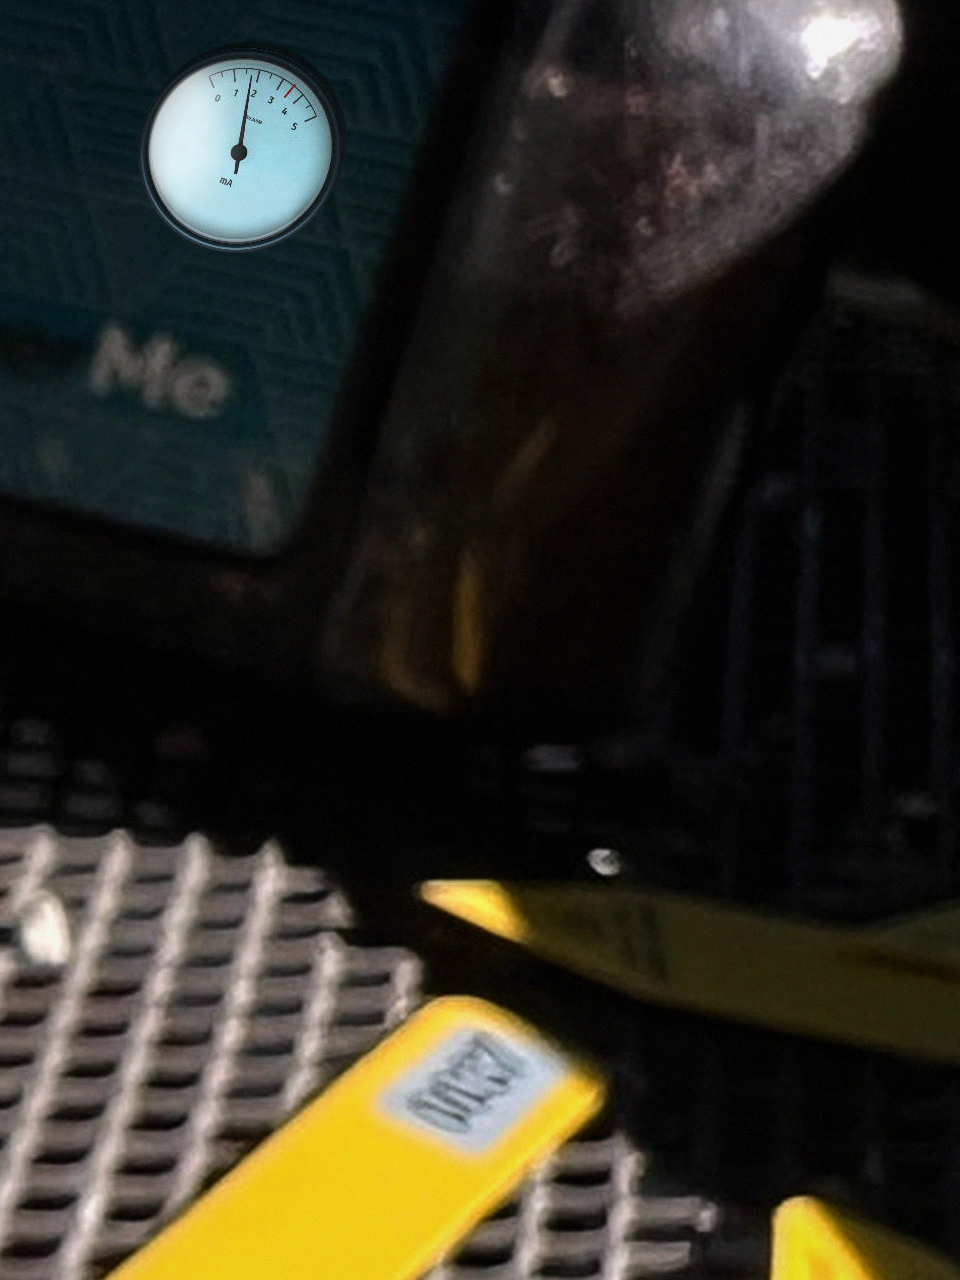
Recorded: 1.75 mA
